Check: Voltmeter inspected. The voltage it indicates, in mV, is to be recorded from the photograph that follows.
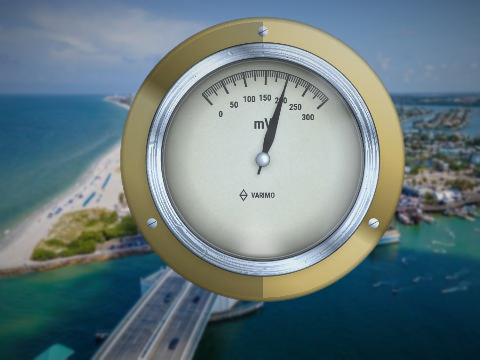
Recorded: 200 mV
